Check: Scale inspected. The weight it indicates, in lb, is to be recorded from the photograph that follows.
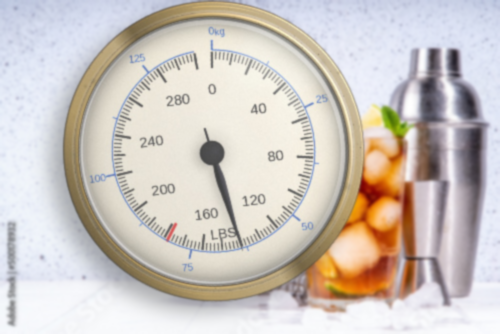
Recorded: 140 lb
